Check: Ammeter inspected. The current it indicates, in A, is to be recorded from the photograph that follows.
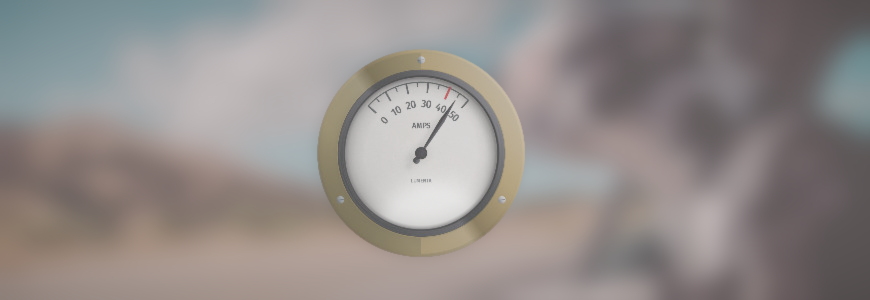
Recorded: 45 A
